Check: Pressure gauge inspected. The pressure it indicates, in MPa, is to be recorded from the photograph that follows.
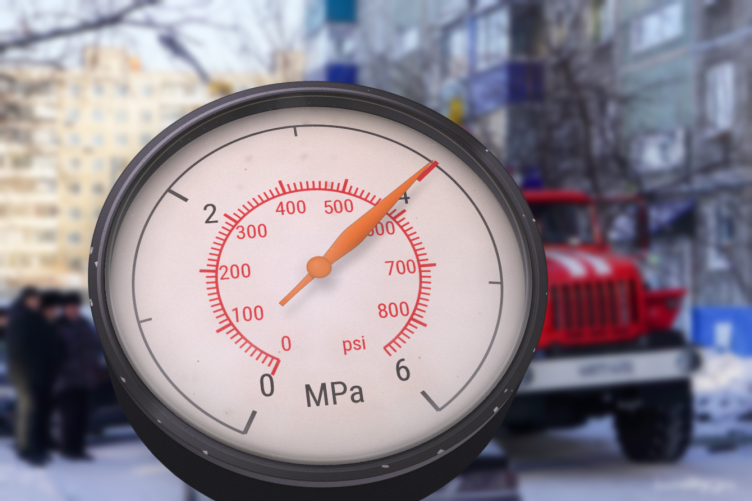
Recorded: 4 MPa
